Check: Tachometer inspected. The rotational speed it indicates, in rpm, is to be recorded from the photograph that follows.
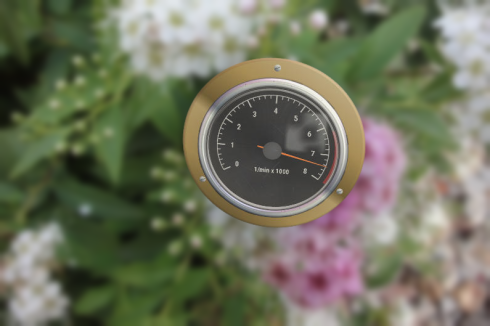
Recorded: 7400 rpm
